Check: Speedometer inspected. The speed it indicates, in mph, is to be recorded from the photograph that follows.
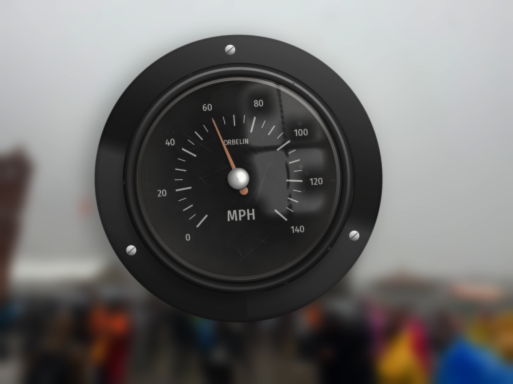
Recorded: 60 mph
